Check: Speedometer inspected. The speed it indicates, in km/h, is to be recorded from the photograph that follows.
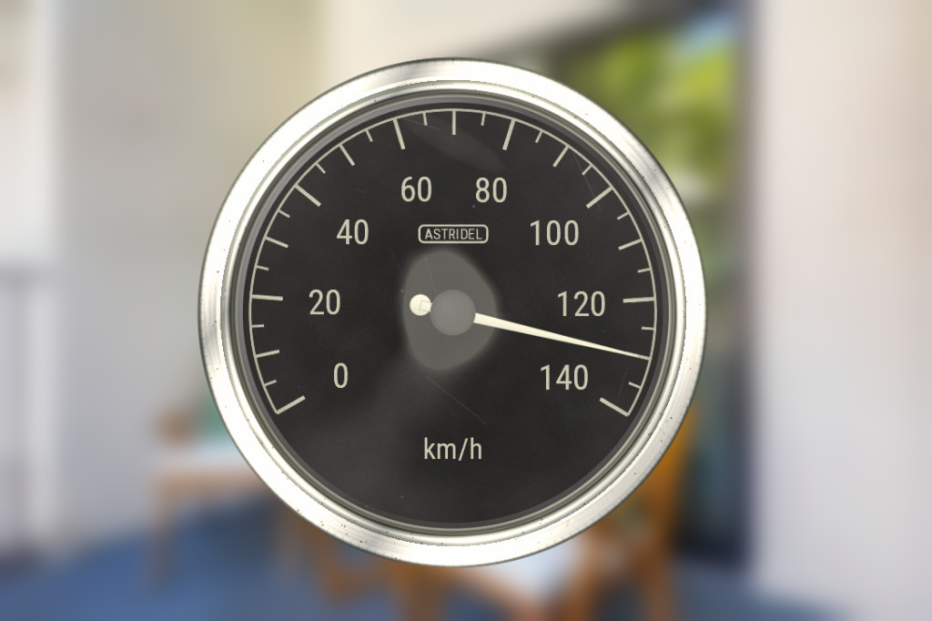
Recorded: 130 km/h
